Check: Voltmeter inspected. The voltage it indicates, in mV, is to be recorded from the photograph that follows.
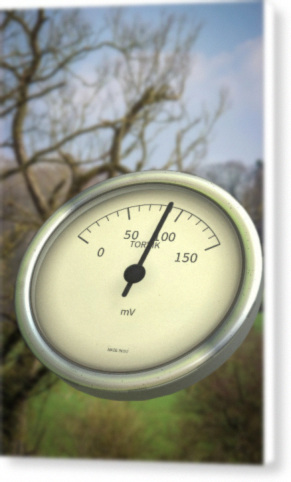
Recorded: 90 mV
